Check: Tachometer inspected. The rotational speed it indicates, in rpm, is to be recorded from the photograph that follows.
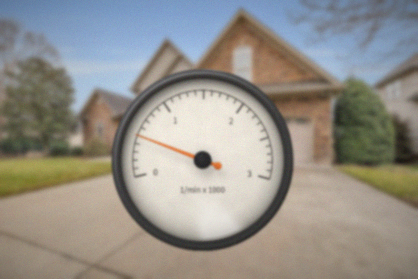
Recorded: 500 rpm
